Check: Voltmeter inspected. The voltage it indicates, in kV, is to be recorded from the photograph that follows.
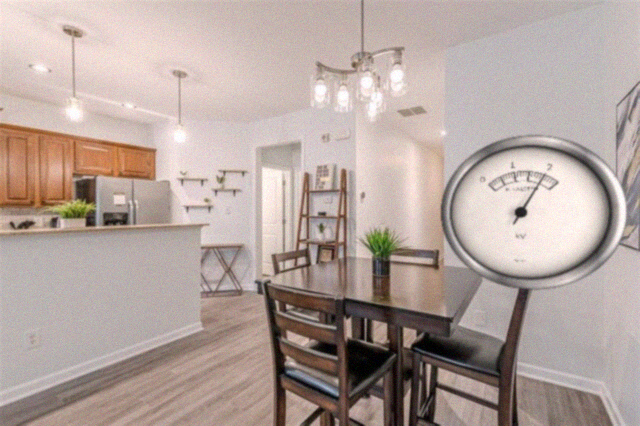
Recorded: 2 kV
